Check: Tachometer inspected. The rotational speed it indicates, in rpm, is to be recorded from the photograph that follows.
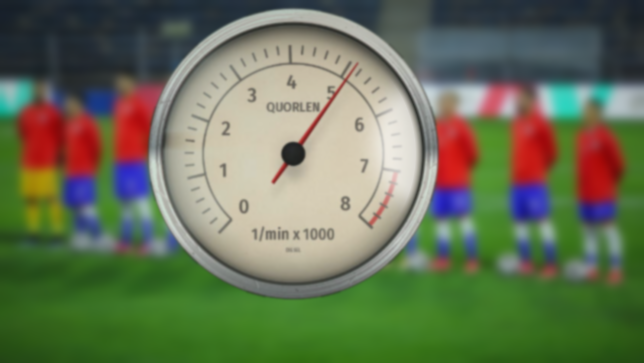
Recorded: 5100 rpm
